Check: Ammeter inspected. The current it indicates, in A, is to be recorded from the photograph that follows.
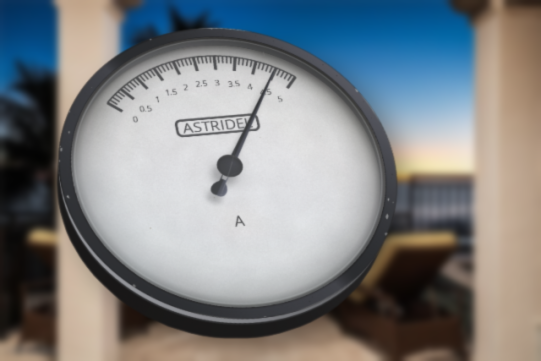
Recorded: 4.5 A
